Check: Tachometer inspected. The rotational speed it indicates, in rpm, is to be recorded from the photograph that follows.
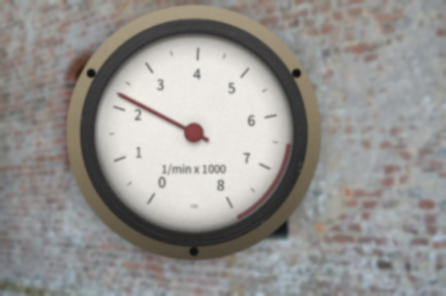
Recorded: 2250 rpm
